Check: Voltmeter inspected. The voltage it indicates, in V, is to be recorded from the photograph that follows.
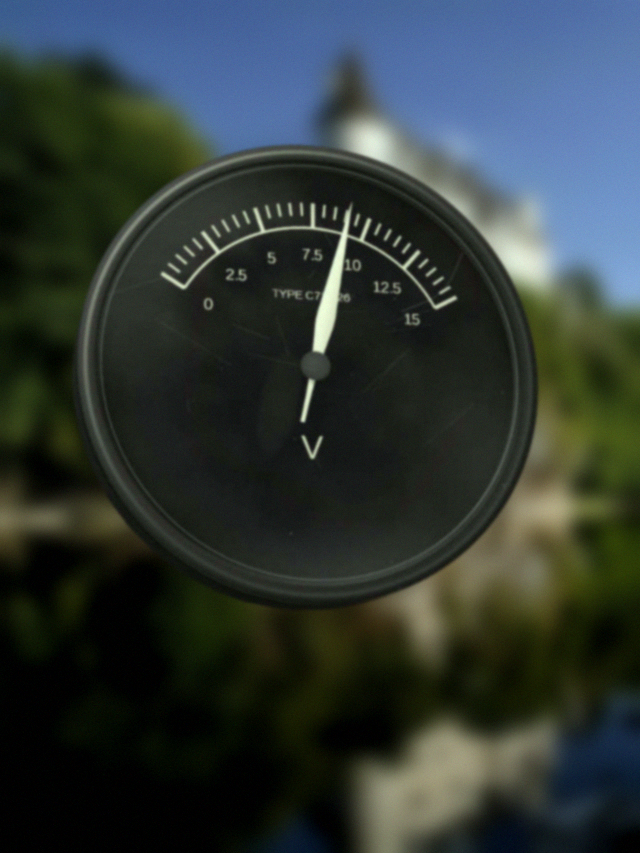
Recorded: 9 V
